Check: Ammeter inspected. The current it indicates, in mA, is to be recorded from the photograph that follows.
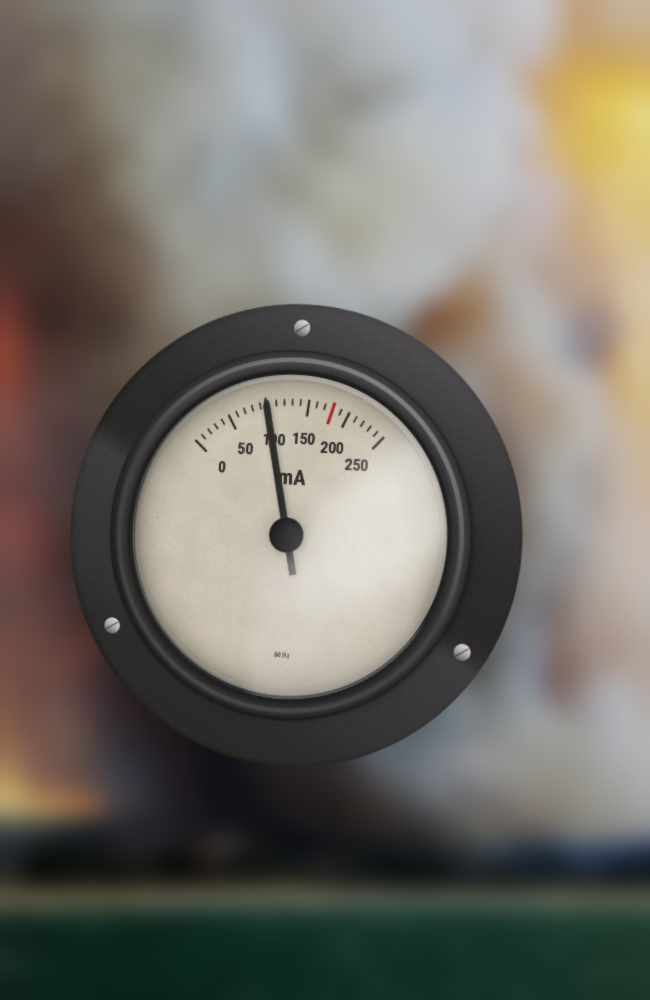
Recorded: 100 mA
